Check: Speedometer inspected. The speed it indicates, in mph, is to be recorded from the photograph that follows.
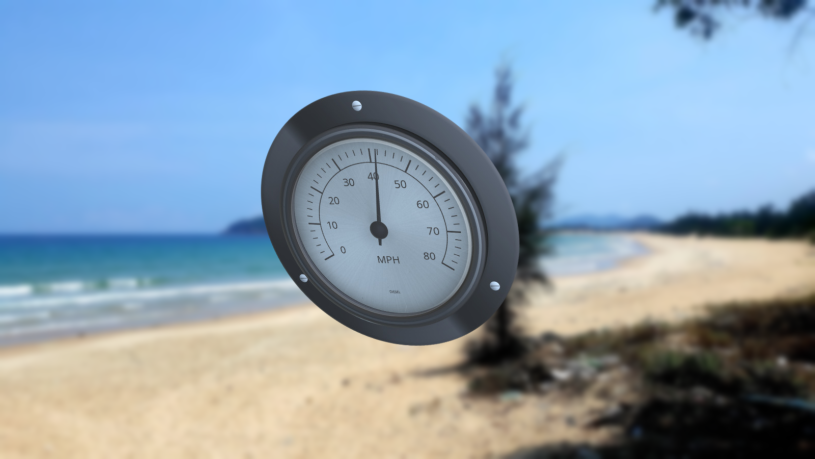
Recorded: 42 mph
